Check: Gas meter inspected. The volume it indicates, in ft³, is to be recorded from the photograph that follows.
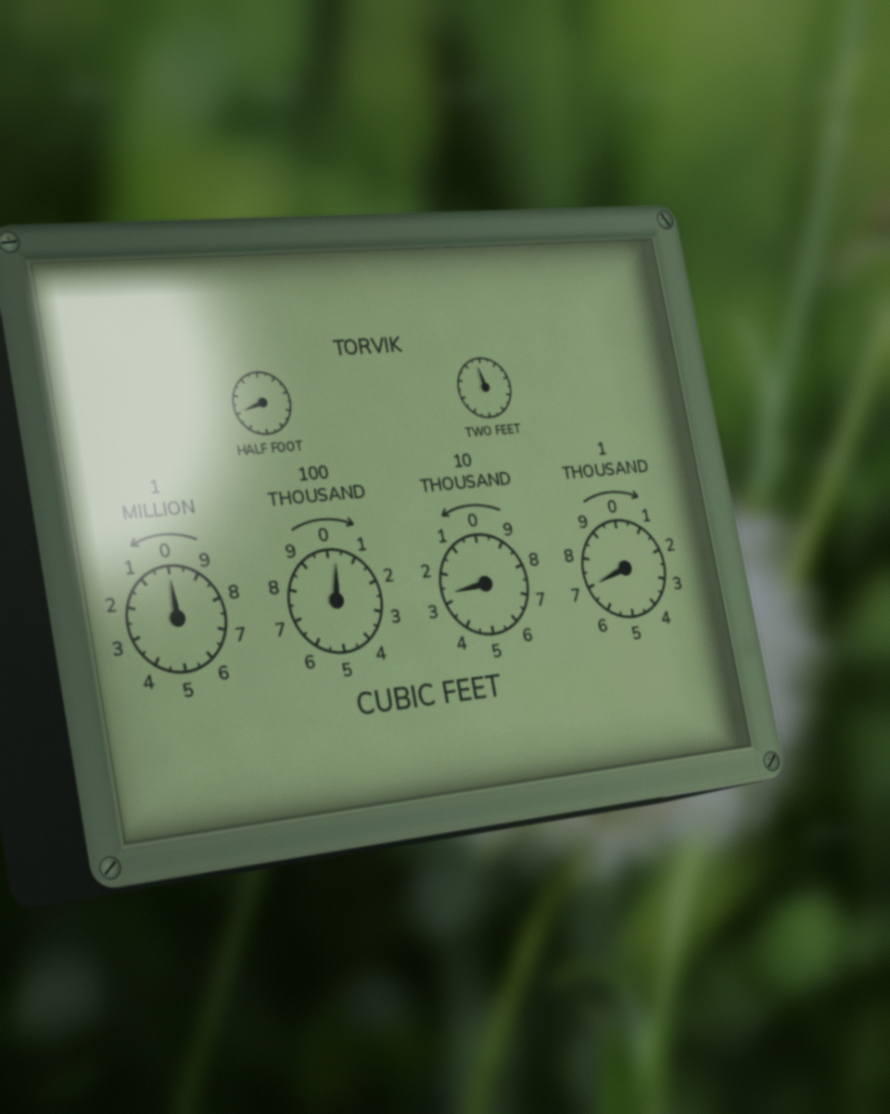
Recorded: 2700 ft³
